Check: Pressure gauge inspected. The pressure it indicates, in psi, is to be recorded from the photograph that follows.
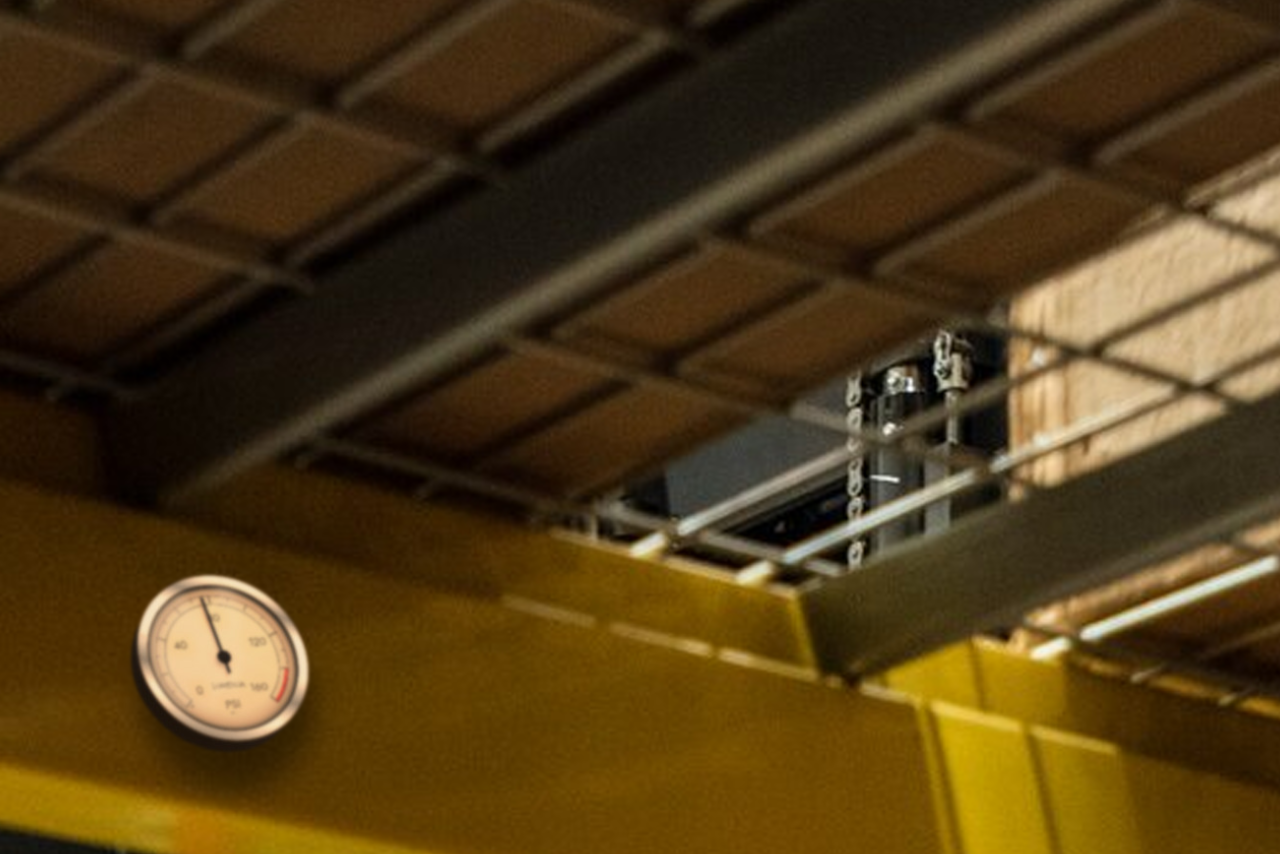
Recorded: 75 psi
